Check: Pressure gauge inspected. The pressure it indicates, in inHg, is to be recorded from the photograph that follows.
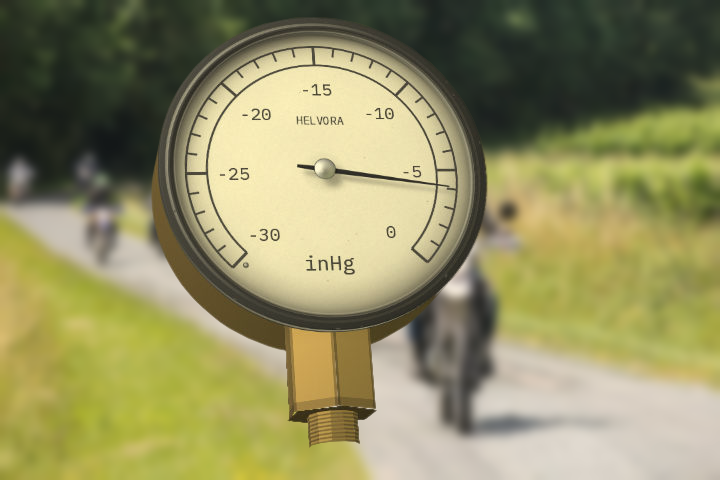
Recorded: -4 inHg
